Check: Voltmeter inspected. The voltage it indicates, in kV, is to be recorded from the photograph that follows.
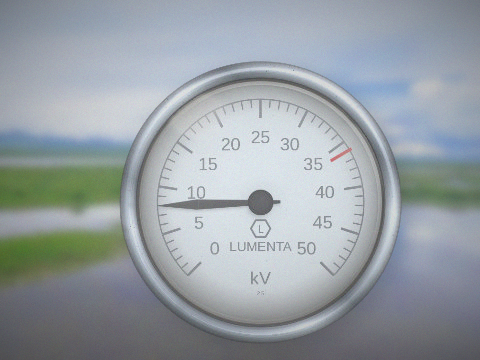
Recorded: 8 kV
